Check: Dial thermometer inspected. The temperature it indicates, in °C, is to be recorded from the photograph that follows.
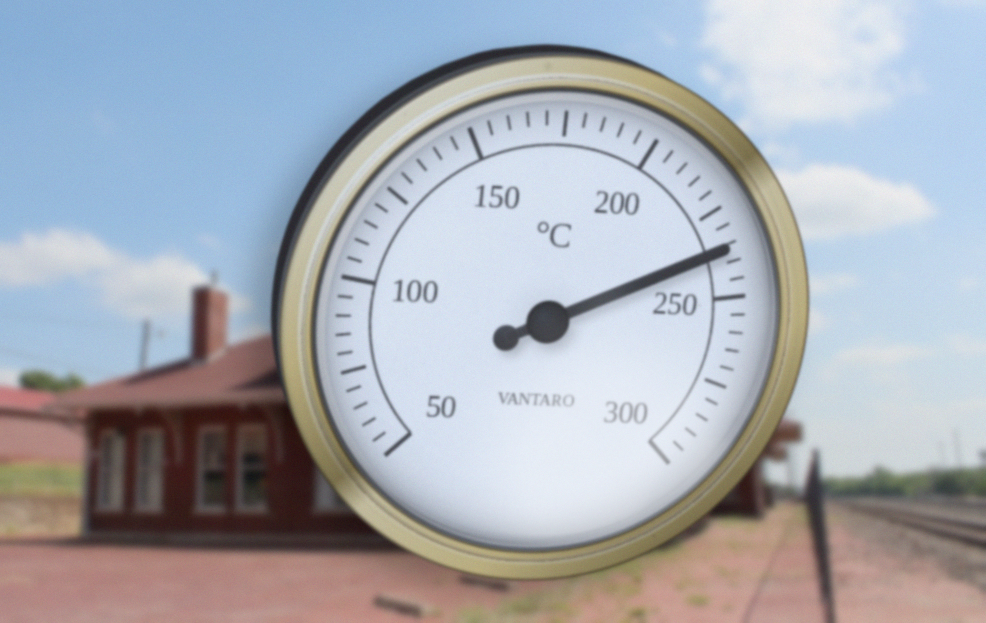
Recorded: 235 °C
